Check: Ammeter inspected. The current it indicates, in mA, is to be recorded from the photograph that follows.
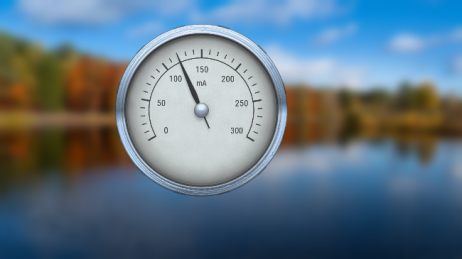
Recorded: 120 mA
